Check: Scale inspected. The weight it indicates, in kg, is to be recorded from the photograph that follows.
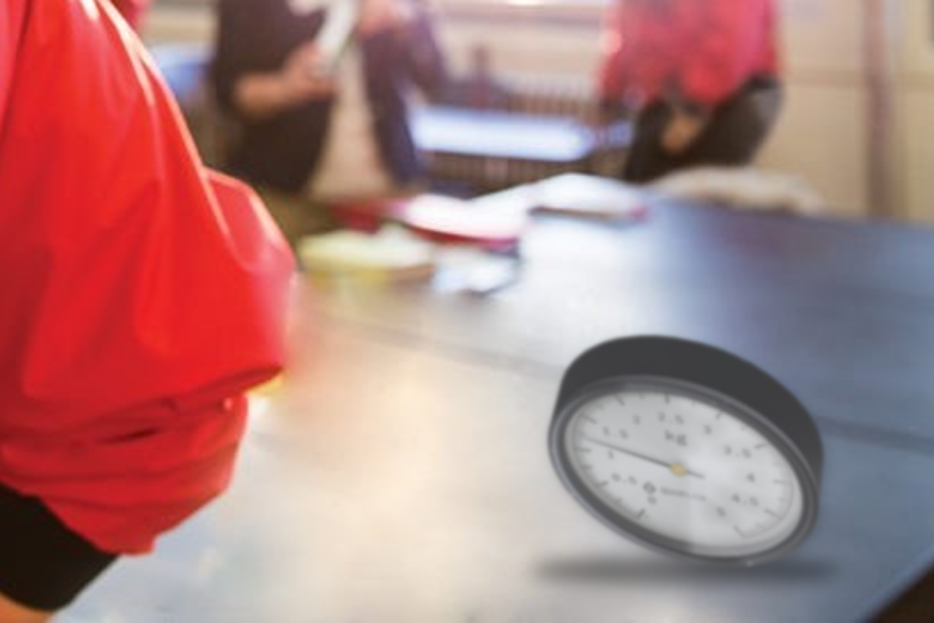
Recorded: 1.25 kg
